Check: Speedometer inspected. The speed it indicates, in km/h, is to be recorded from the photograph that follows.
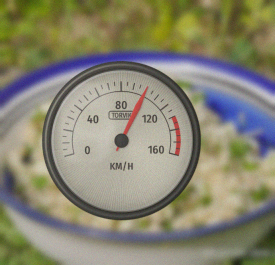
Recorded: 100 km/h
